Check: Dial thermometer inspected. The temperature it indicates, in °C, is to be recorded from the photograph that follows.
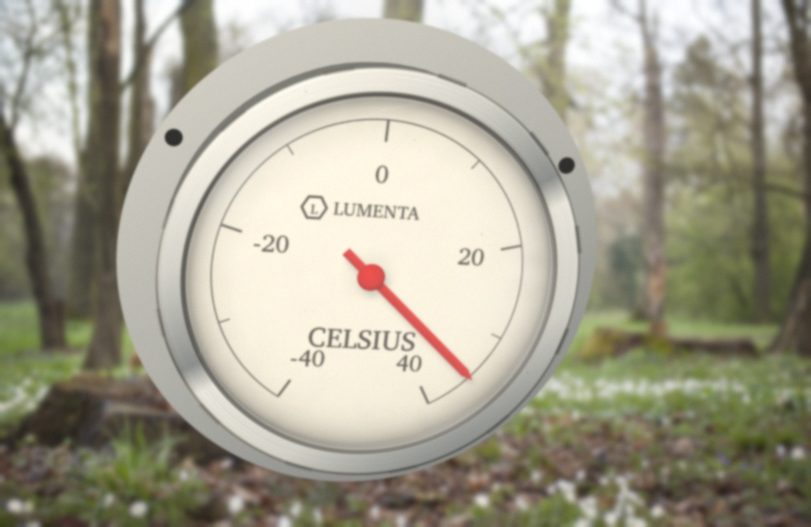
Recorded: 35 °C
